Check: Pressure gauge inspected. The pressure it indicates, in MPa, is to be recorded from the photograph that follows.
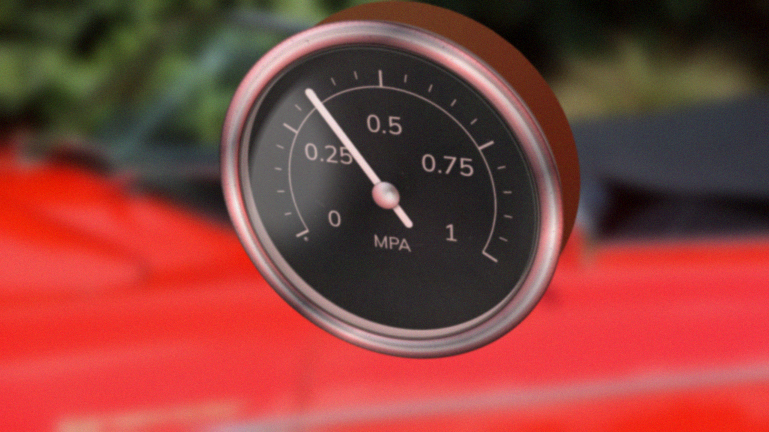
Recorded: 0.35 MPa
